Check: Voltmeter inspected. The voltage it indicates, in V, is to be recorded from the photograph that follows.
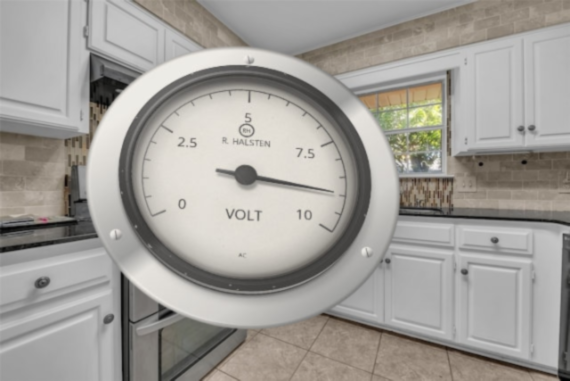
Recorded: 9 V
